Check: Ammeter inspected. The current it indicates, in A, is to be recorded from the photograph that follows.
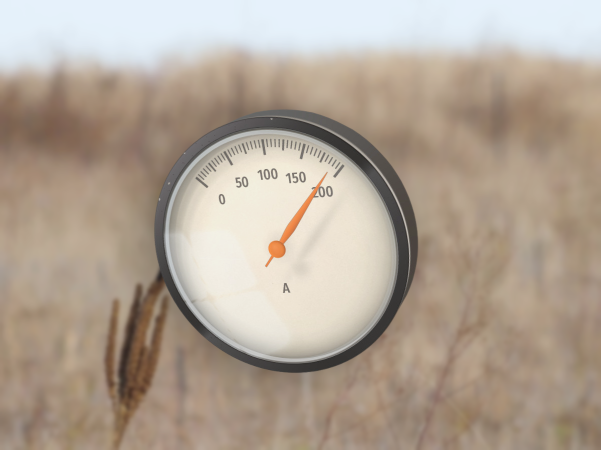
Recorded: 190 A
